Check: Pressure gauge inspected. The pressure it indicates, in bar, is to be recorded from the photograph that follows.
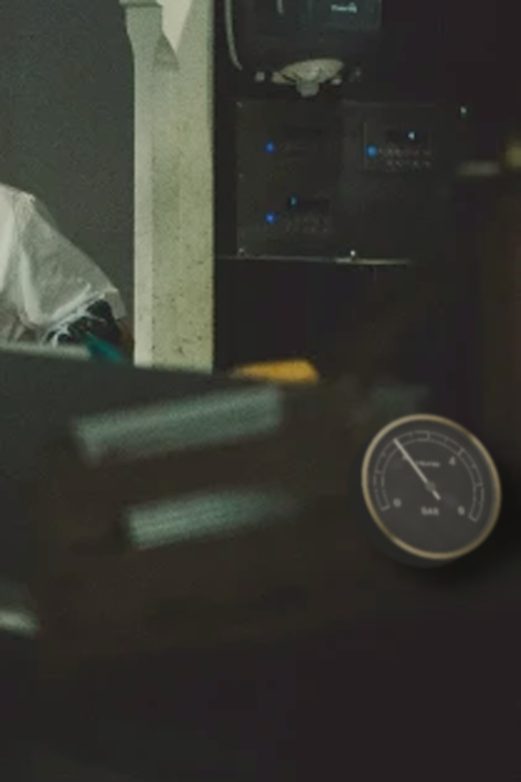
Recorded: 2 bar
